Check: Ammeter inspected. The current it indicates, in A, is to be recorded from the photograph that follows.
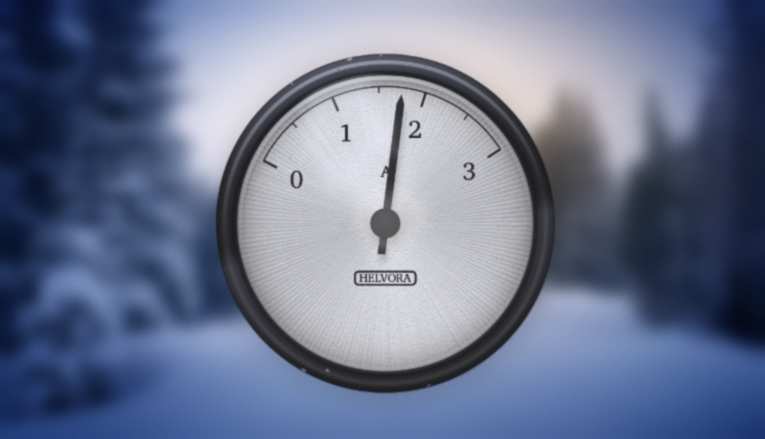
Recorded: 1.75 A
